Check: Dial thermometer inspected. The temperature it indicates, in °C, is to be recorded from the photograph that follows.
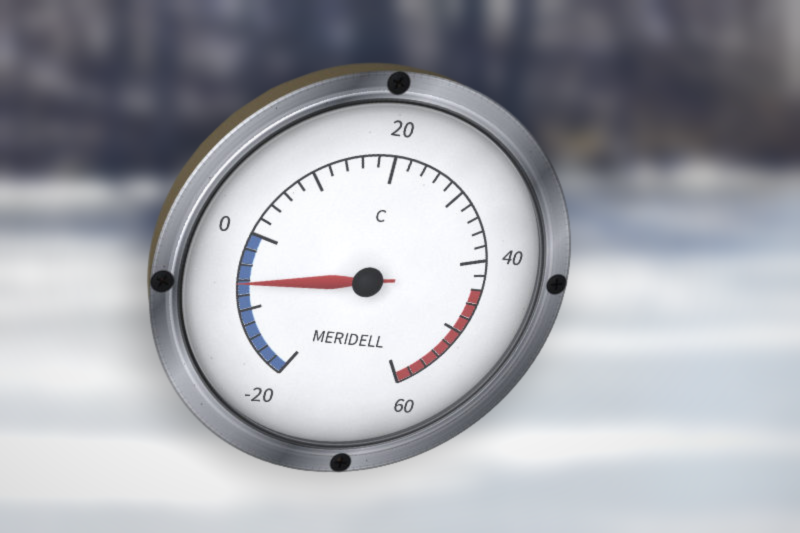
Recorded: -6 °C
